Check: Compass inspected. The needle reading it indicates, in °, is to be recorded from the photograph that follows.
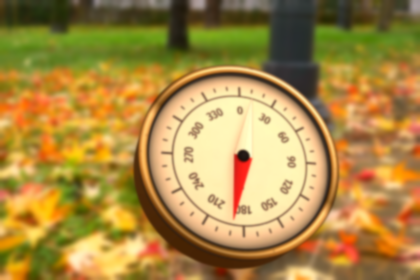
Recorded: 190 °
